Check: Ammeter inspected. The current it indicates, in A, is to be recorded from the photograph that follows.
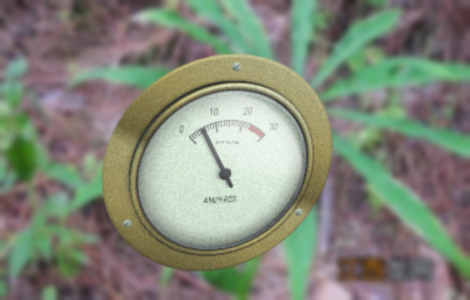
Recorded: 5 A
